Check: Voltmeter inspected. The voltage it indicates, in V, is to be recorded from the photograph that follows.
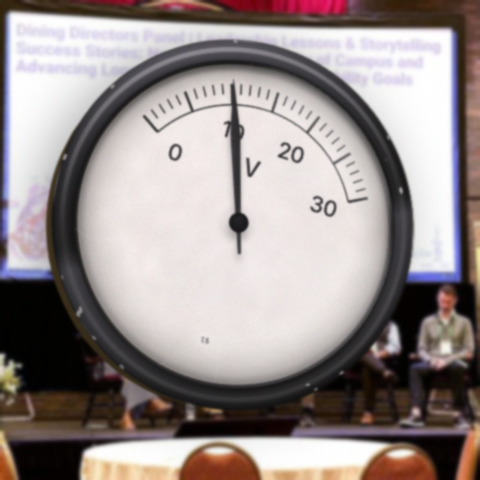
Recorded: 10 V
